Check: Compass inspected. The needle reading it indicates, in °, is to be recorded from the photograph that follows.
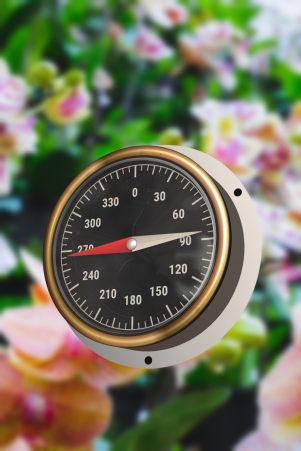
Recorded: 265 °
